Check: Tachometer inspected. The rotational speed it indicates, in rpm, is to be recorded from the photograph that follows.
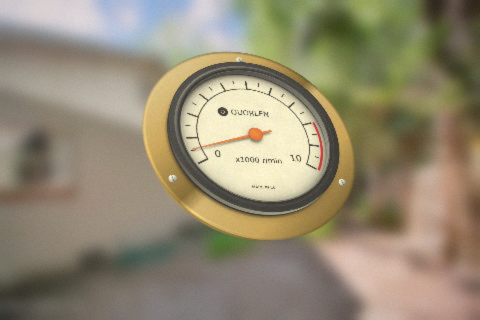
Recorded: 500 rpm
